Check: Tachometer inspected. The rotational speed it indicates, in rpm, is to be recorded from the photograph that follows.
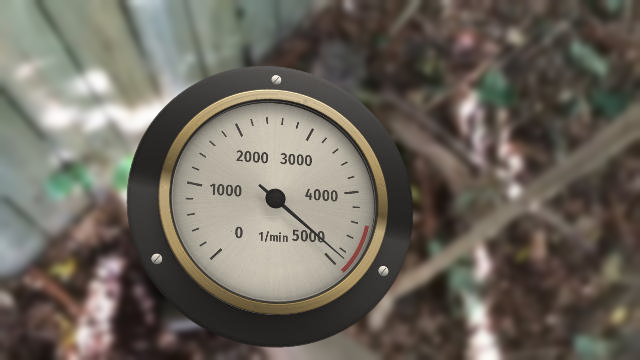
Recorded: 4900 rpm
